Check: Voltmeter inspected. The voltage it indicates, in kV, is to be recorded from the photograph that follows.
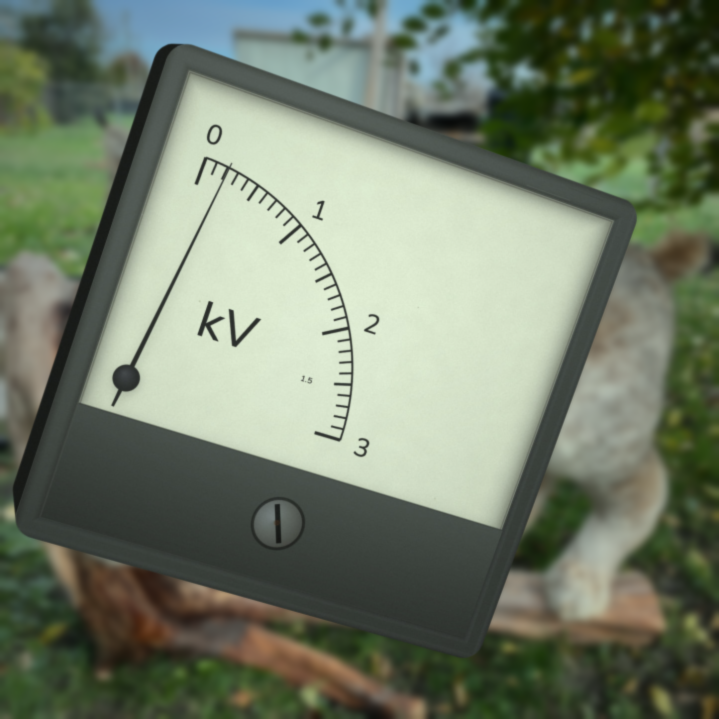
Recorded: 0.2 kV
